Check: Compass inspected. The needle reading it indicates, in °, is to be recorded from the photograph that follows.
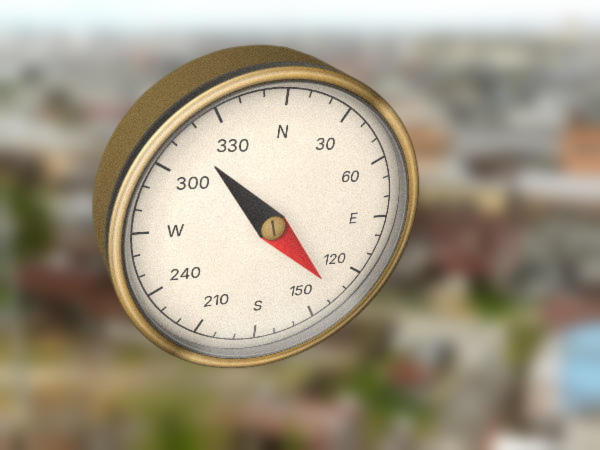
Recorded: 135 °
